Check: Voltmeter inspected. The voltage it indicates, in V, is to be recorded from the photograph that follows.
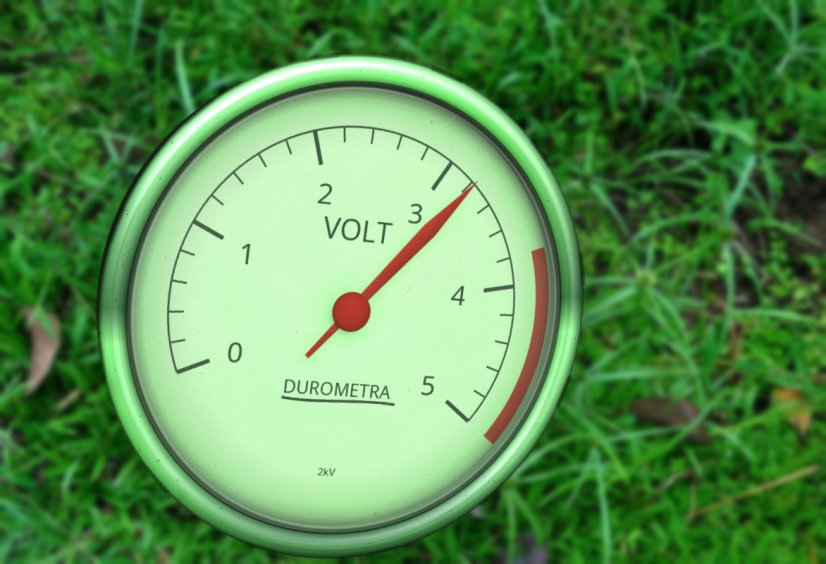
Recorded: 3.2 V
